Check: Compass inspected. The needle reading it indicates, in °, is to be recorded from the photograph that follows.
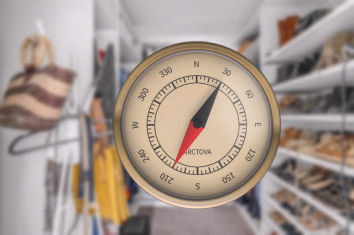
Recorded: 210 °
